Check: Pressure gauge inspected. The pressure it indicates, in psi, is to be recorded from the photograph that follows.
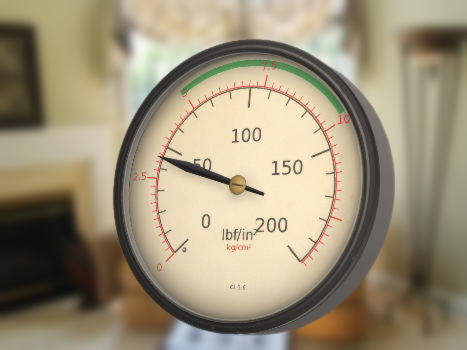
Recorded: 45 psi
